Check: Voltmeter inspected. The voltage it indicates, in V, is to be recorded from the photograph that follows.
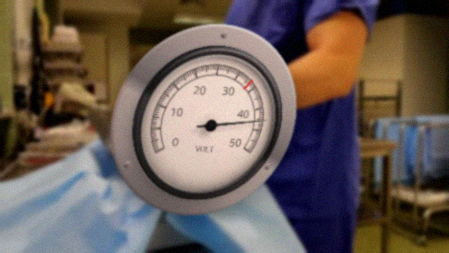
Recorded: 42.5 V
